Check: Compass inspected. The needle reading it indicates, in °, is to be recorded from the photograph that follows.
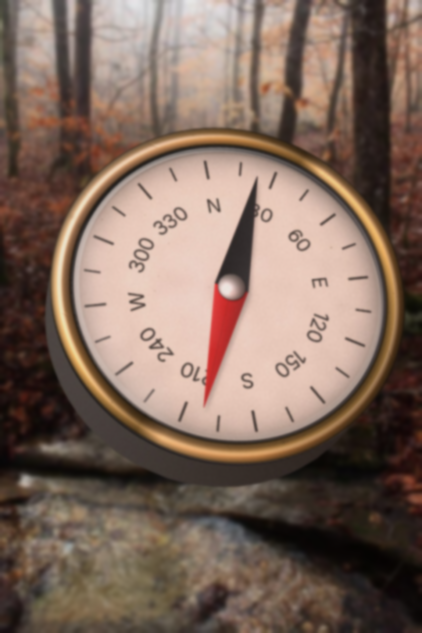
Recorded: 202.5 °
